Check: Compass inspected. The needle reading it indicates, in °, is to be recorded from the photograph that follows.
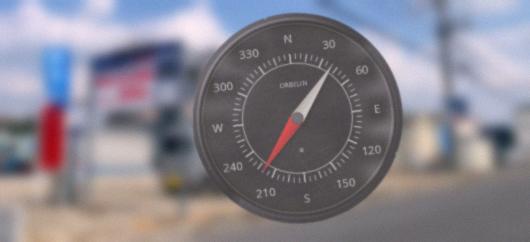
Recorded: 220 °
